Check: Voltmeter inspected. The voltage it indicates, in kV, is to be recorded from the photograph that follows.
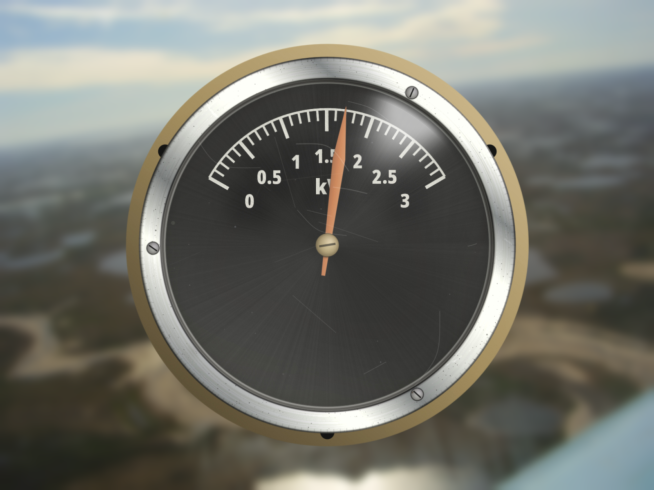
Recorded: 1.7 kV
